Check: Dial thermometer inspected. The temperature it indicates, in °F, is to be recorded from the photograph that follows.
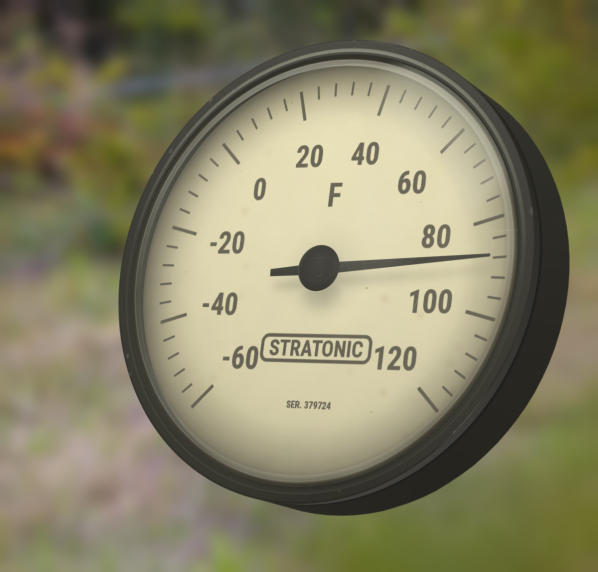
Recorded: 88 °F
